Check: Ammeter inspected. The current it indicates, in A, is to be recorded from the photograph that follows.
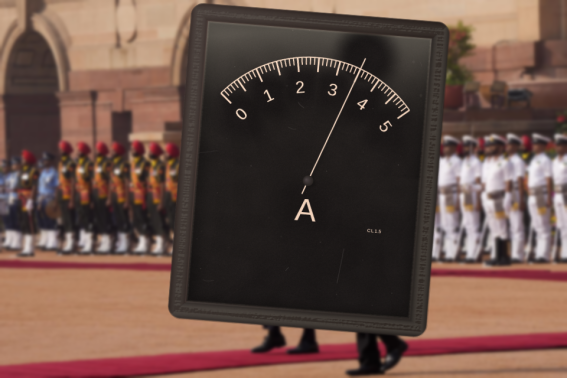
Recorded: 3.5 A
